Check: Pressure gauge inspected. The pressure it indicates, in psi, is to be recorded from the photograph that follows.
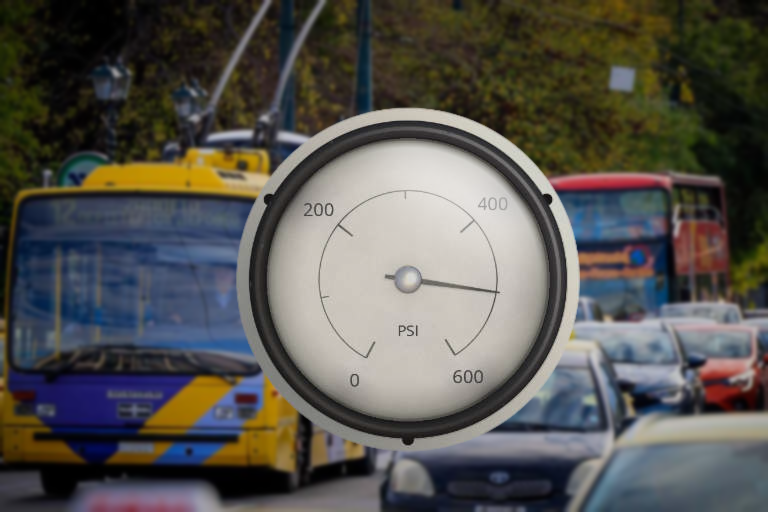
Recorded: 500 psi
